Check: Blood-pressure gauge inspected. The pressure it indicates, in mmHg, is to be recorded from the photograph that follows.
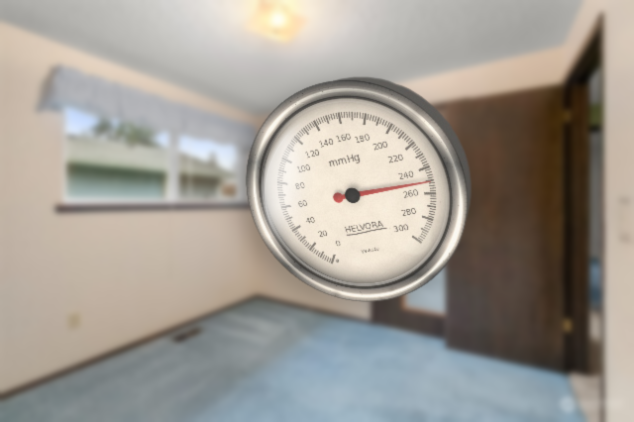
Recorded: 250 mmHg
